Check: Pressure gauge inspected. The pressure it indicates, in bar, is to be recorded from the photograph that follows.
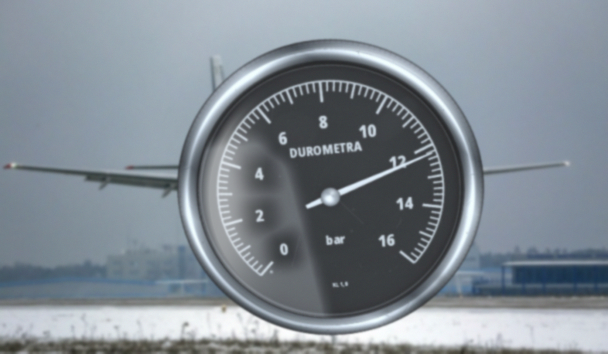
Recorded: 12.2 bar
